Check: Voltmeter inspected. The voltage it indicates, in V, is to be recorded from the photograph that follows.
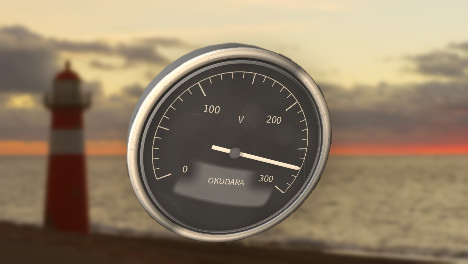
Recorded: 270 V
